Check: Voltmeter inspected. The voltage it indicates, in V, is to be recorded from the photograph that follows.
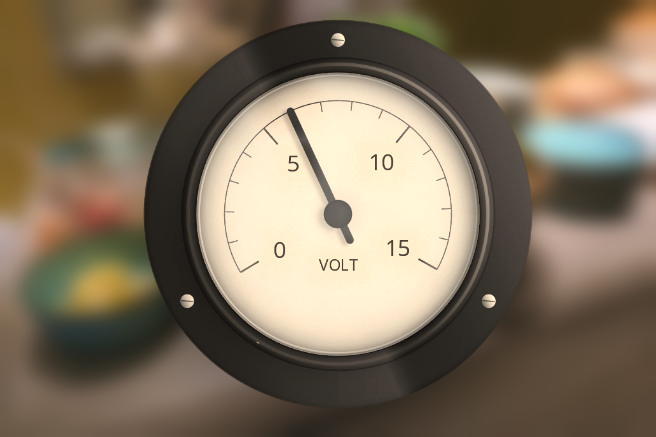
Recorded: 6 V
